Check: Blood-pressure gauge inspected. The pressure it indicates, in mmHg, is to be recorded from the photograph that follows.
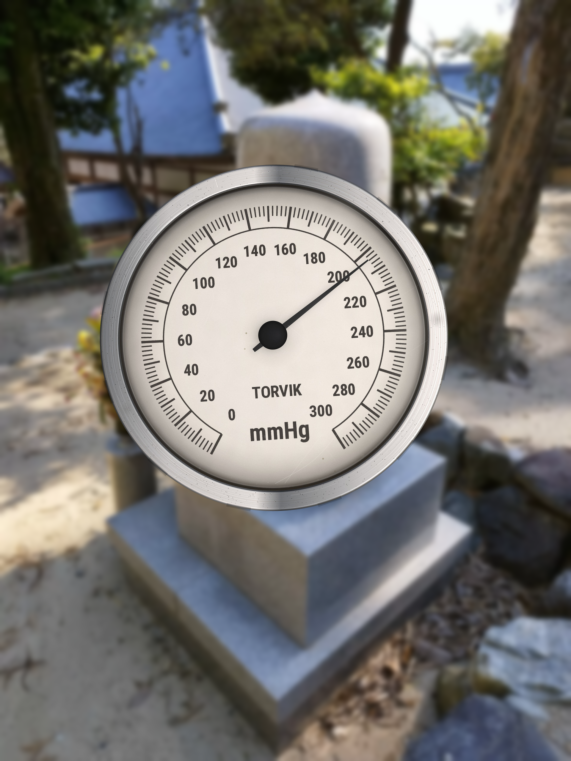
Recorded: 204 mmHg
